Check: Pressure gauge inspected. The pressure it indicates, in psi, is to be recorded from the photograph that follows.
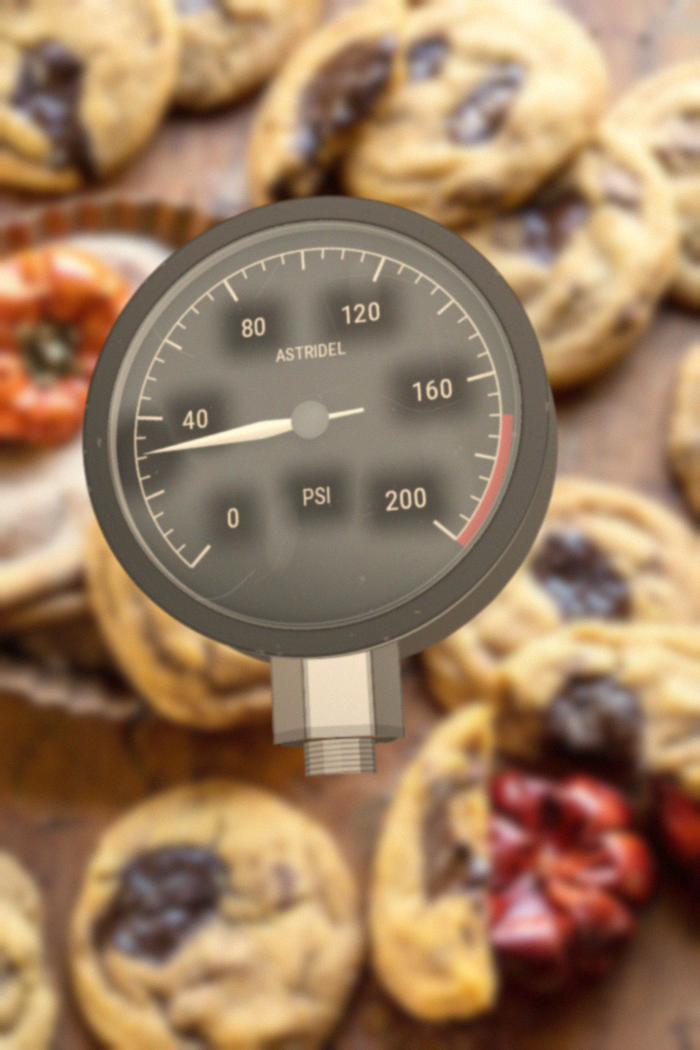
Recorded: 30 psi
